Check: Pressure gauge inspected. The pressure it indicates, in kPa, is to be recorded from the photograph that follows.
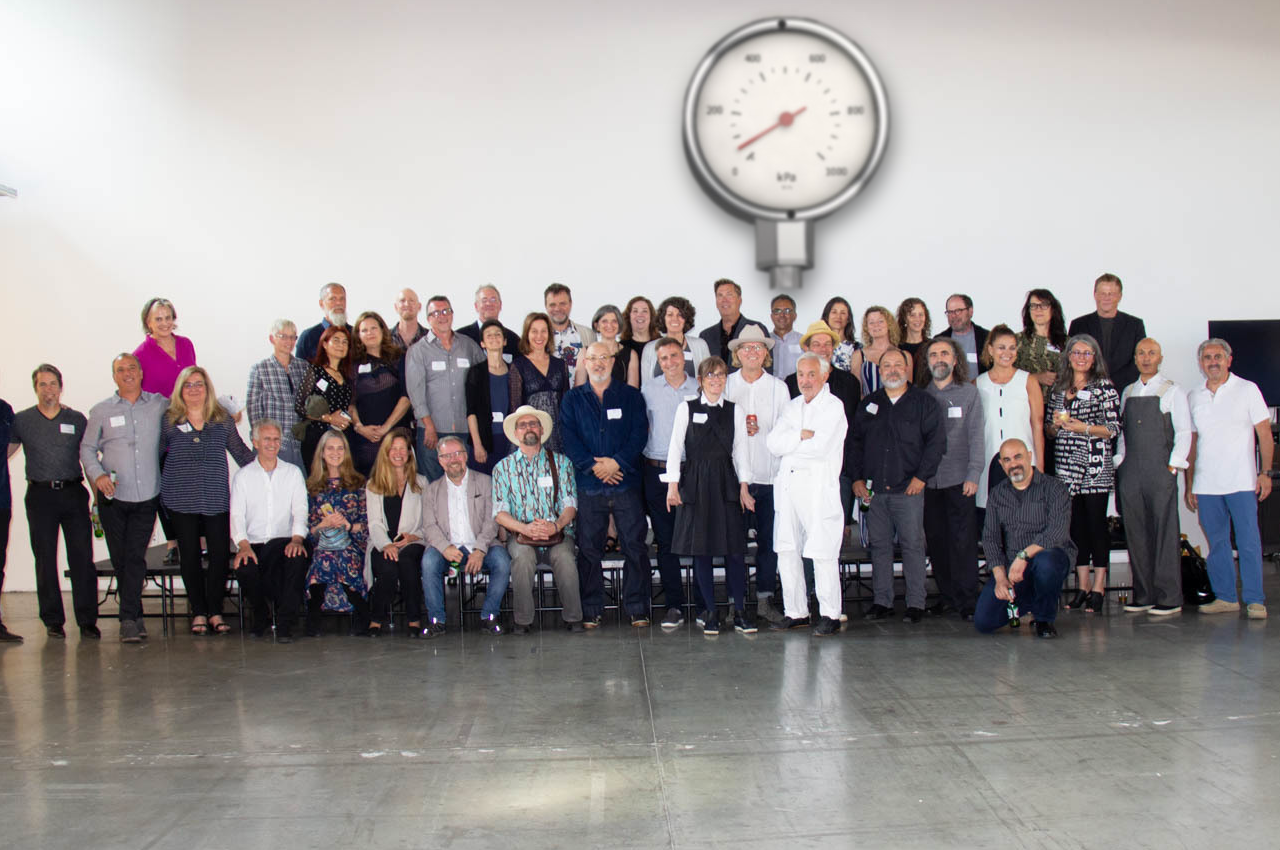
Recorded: 50 kPa
